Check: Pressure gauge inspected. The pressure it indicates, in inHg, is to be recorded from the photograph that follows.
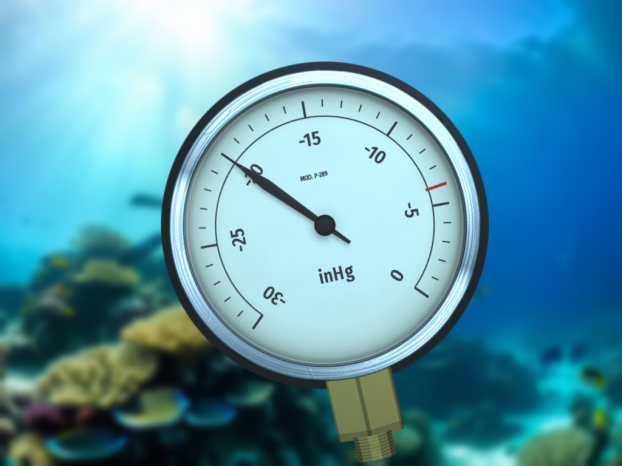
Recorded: -20 inHg
